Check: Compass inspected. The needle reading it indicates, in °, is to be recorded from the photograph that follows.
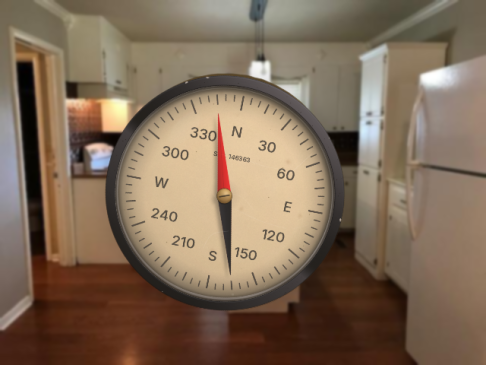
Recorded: 345 °
